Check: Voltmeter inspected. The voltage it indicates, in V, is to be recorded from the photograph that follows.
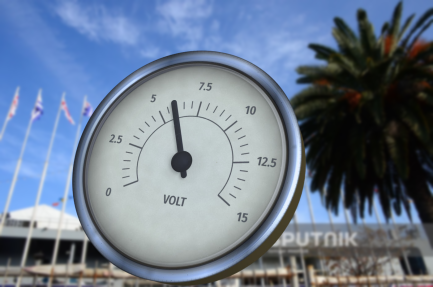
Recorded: 6 V
